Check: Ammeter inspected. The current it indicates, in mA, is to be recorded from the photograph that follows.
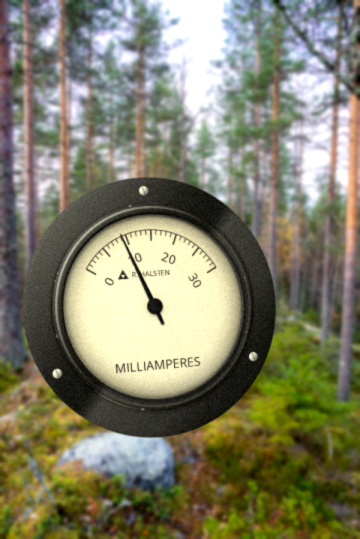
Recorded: 9 mA
